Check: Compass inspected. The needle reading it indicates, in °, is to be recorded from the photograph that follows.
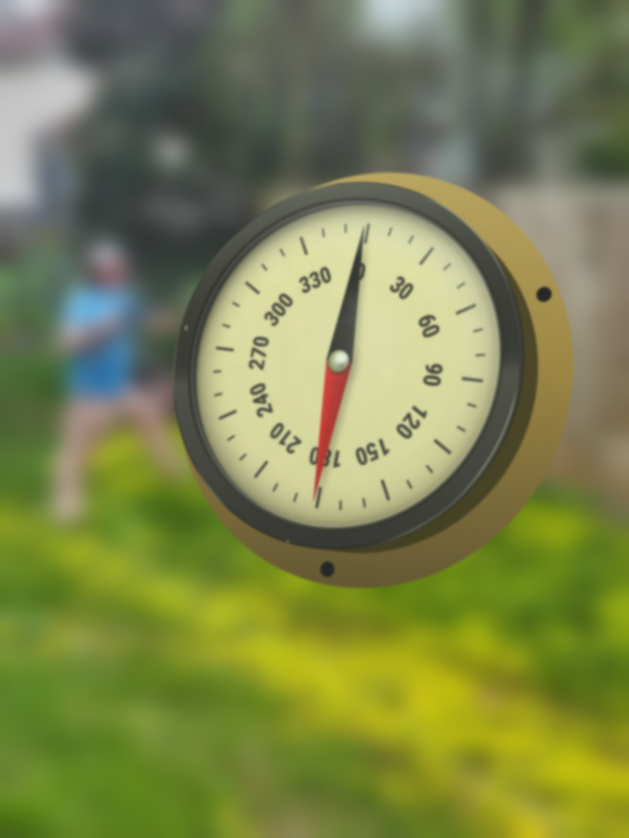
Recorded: 180 °
